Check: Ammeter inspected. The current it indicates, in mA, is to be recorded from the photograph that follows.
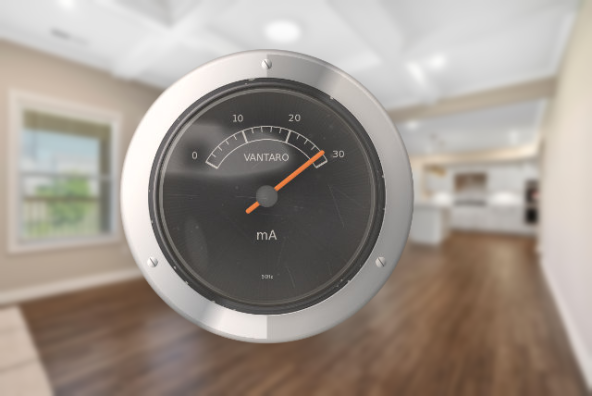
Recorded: 28 mA
